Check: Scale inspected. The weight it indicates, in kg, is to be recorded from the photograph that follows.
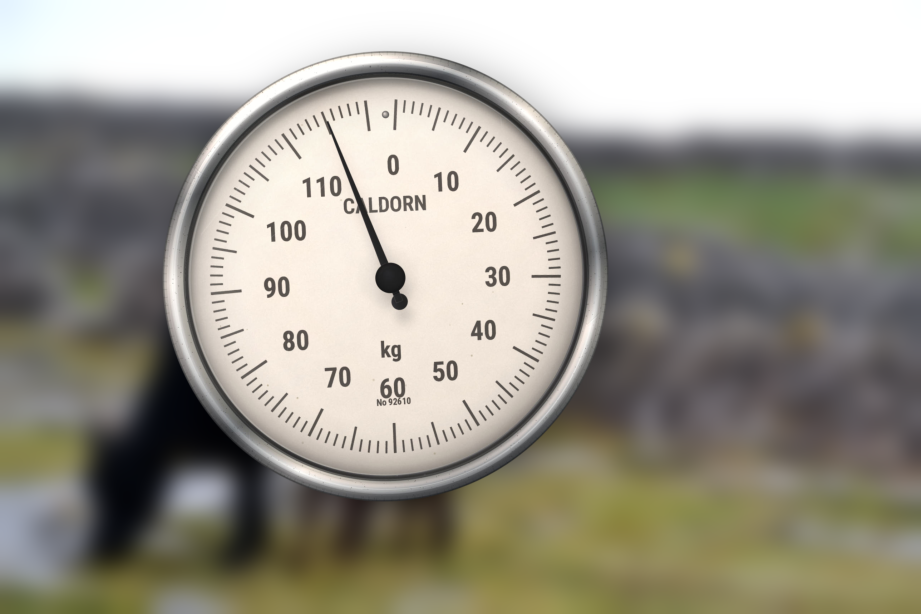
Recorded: 115 kg
